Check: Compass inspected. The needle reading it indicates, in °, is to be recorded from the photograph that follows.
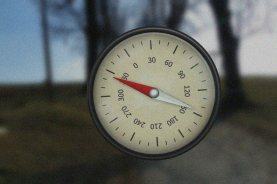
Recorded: 325 °
